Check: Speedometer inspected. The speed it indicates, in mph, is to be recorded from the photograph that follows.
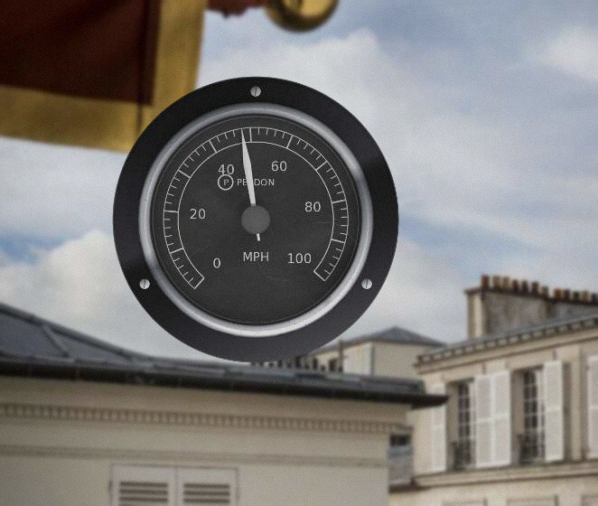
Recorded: 48 mph
